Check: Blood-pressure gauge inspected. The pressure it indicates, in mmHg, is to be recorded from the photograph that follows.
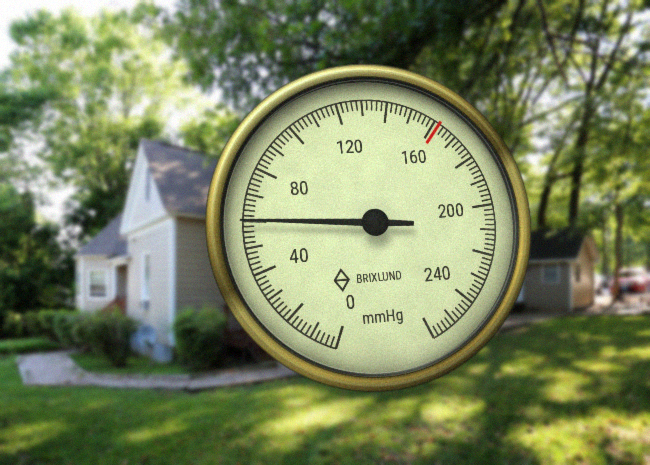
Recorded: 60 mmHg
